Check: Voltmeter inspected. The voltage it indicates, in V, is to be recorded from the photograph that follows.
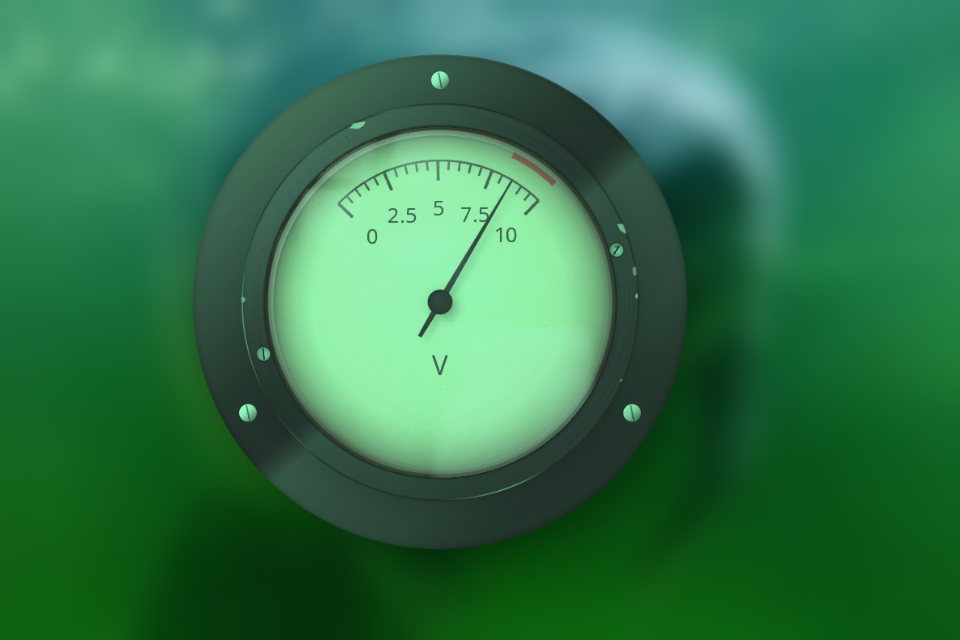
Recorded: 8.5 V
